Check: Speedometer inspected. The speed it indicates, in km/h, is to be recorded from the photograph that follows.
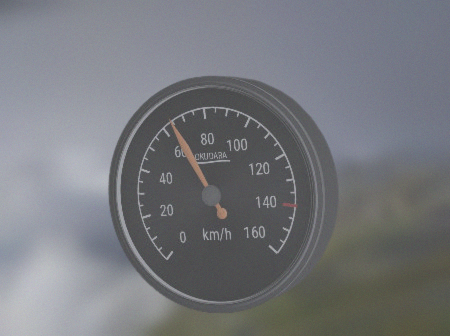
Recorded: 65 km/h
